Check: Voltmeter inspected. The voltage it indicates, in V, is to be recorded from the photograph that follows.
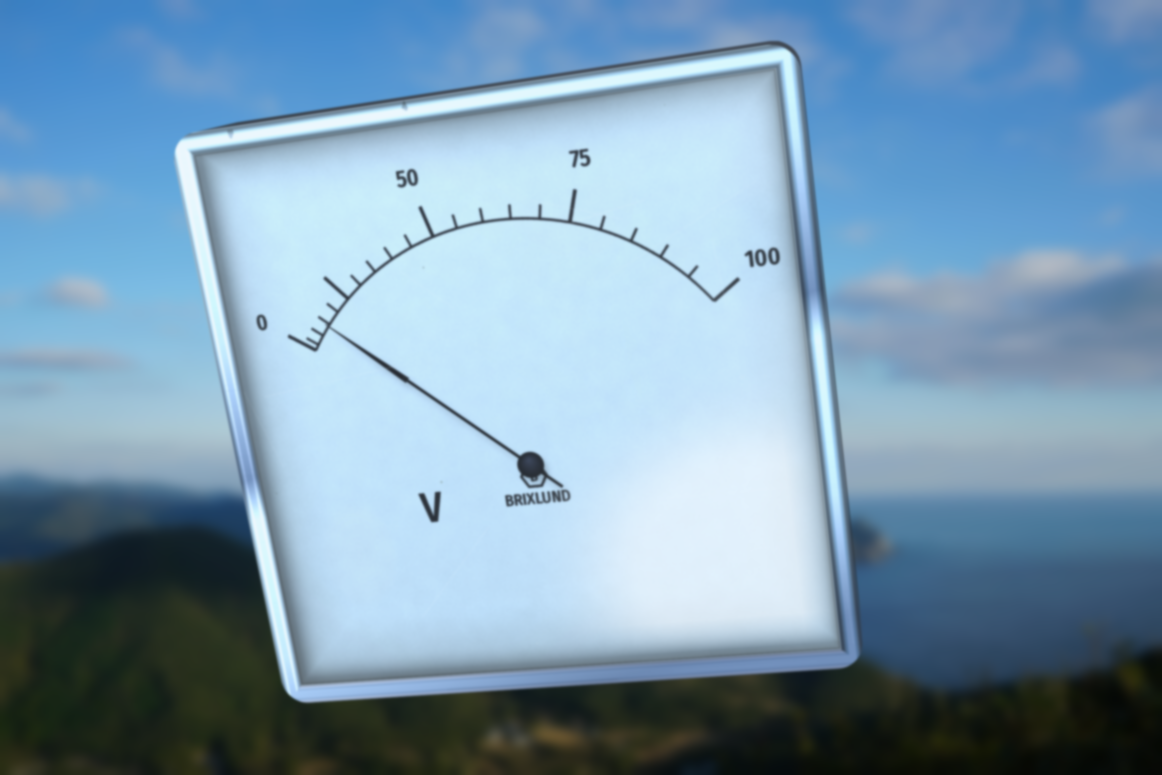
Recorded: 15 V
